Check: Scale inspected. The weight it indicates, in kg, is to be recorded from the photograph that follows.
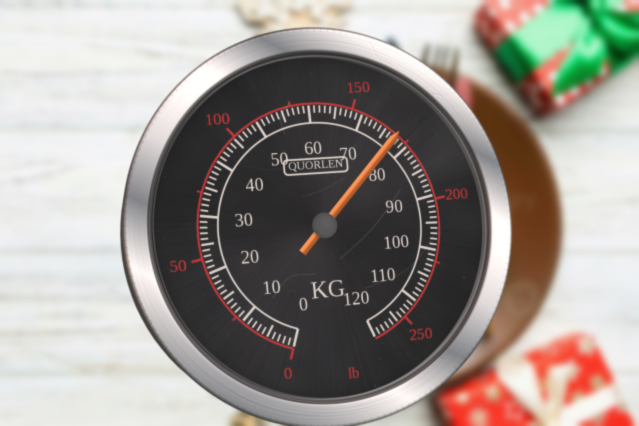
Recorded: 77 kg
